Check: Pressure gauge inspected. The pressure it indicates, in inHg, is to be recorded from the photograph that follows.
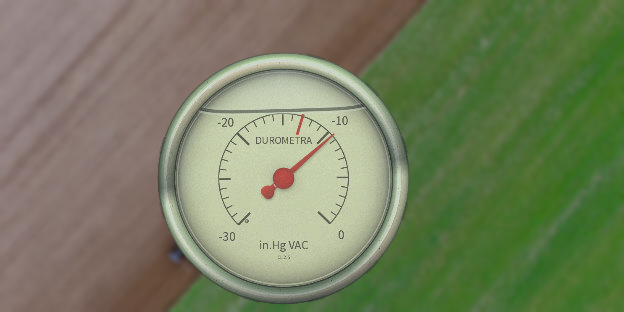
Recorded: -9.5 inHg
